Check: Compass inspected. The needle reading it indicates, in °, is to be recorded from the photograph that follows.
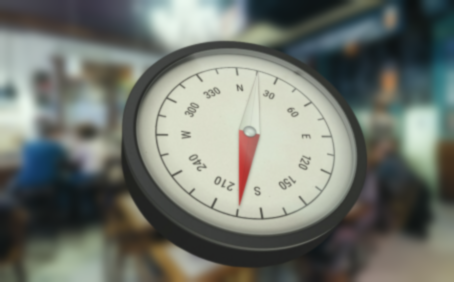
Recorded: 195 °
